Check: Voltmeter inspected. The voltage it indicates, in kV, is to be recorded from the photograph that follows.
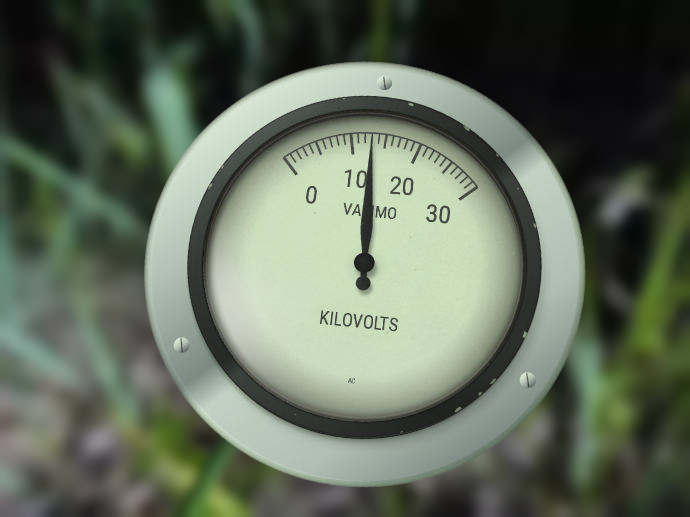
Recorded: 13 kV
